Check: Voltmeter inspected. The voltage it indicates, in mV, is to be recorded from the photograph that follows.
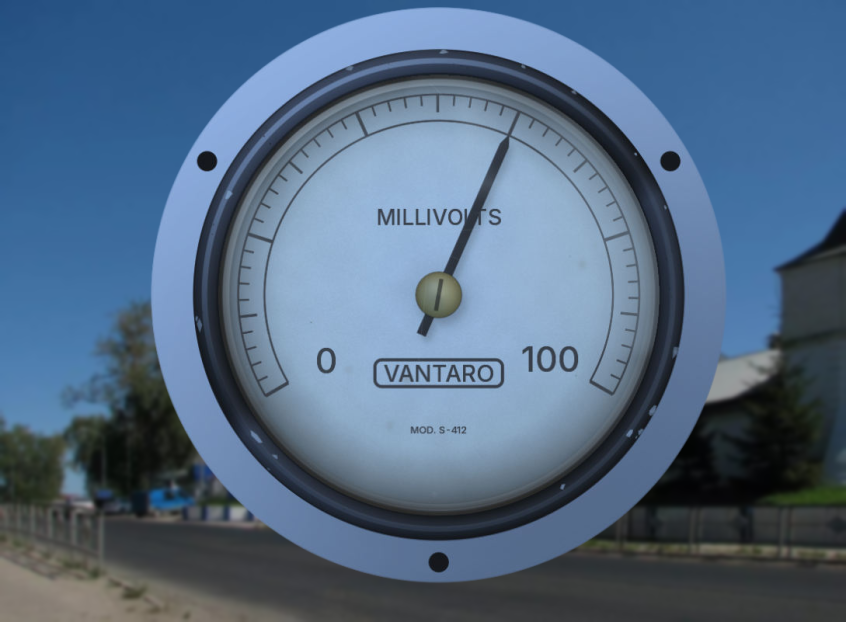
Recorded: 60 mV
